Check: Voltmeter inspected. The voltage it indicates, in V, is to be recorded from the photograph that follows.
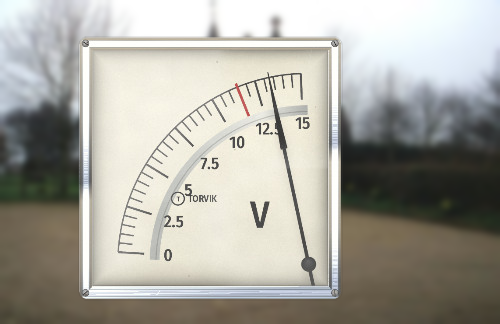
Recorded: 13.25 V
